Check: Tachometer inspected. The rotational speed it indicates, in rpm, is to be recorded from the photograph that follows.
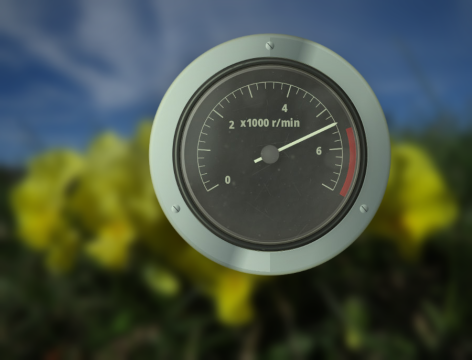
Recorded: 5400 rpm
